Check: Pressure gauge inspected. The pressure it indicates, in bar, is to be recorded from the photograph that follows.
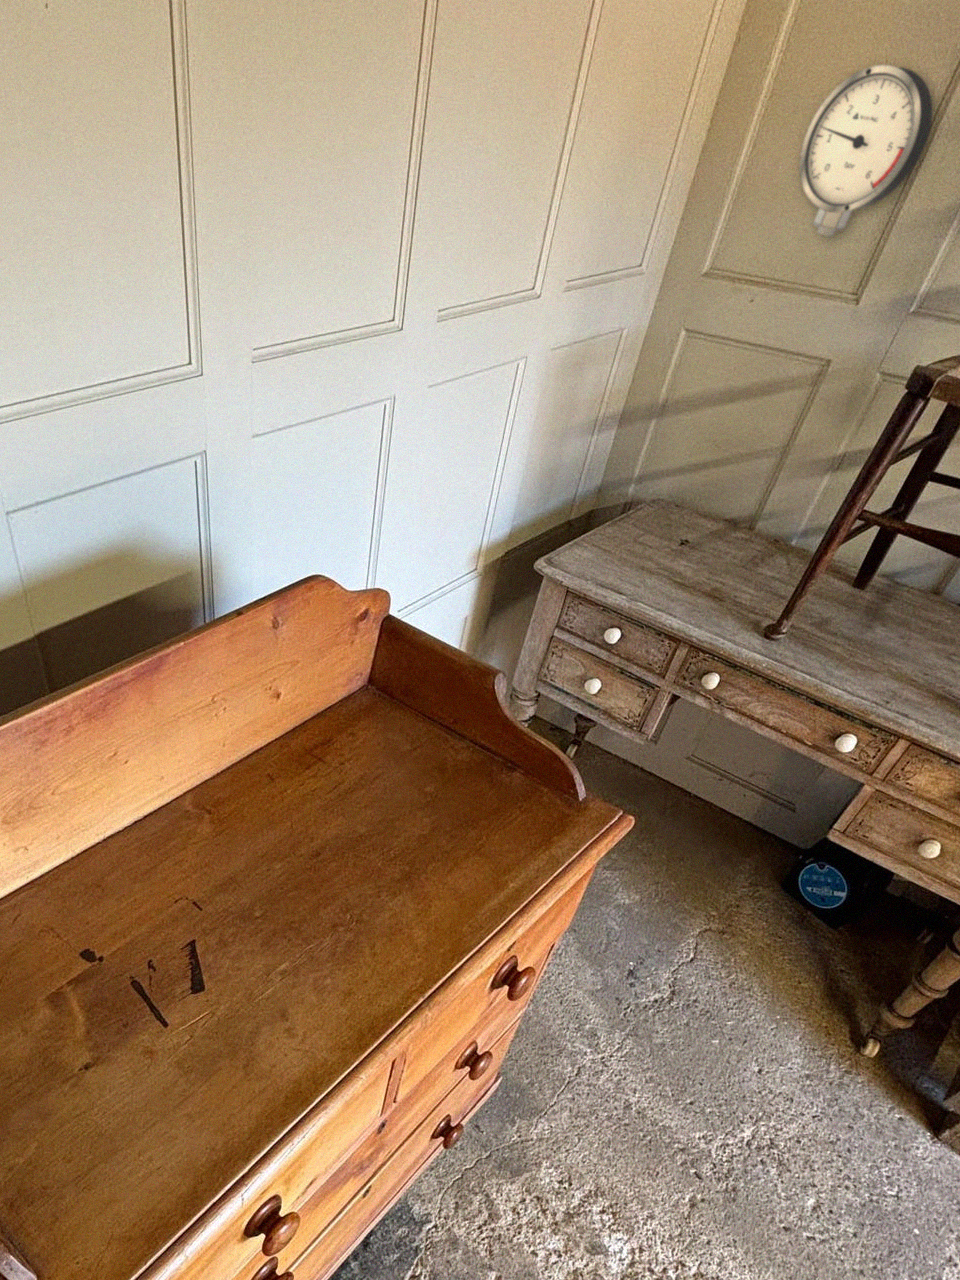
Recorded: 1.2 bar
